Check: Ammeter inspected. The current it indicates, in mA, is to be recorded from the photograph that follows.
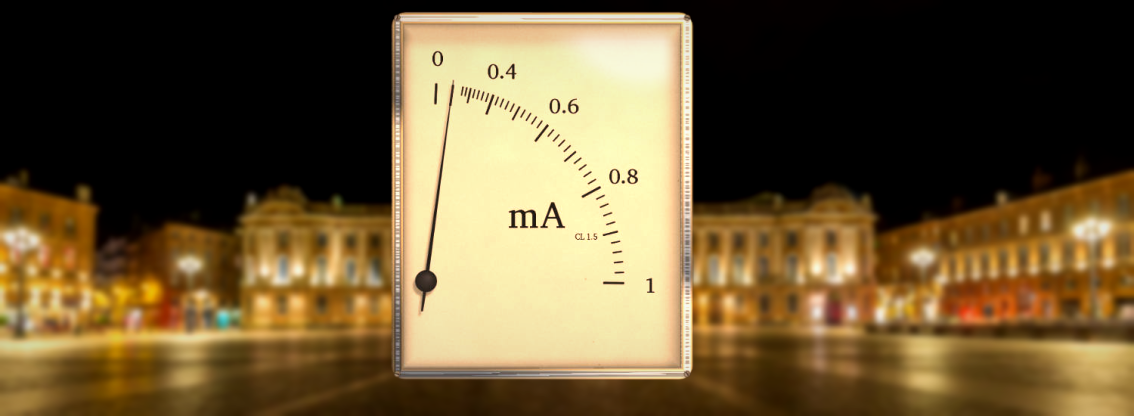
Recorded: 0.2 mA
